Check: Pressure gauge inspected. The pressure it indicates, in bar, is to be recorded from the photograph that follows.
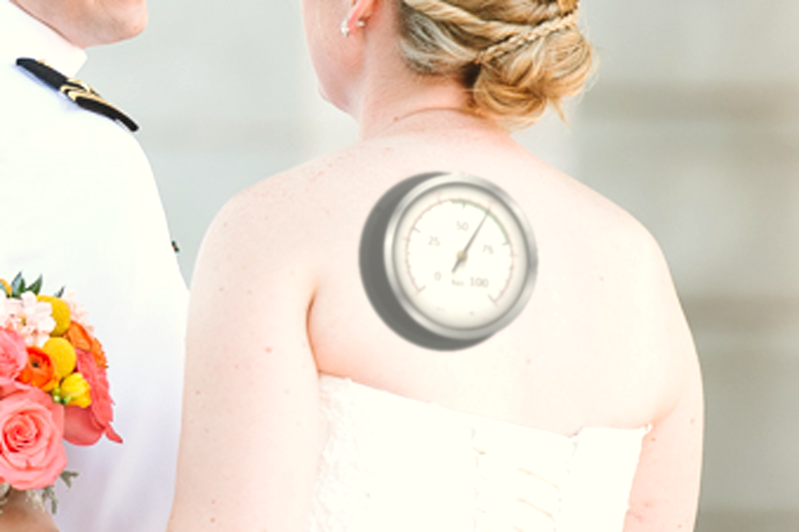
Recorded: 60 bar
